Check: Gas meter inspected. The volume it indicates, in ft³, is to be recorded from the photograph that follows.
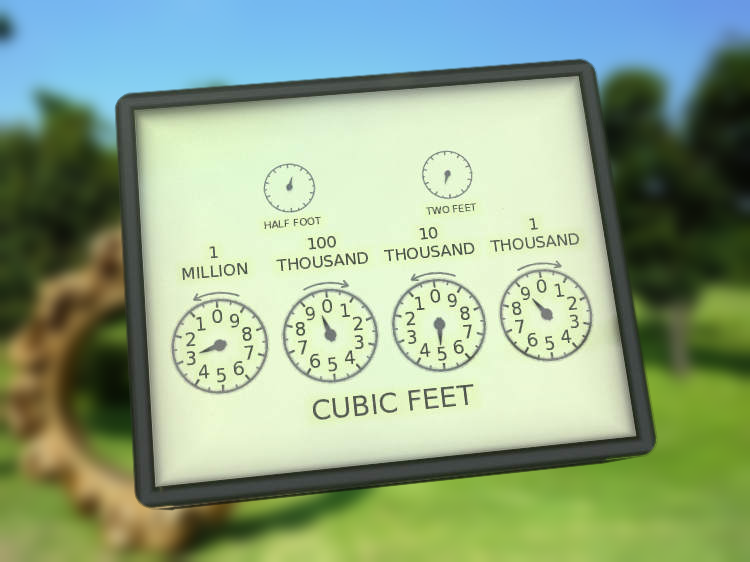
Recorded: 294900 ft³
